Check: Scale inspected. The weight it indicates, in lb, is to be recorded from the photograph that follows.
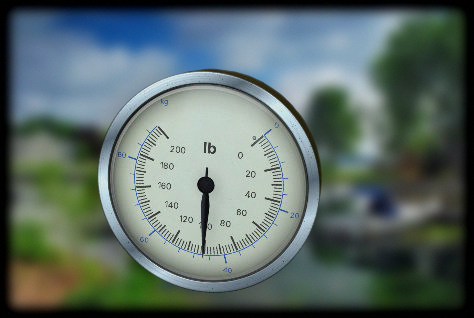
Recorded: 100 lb
